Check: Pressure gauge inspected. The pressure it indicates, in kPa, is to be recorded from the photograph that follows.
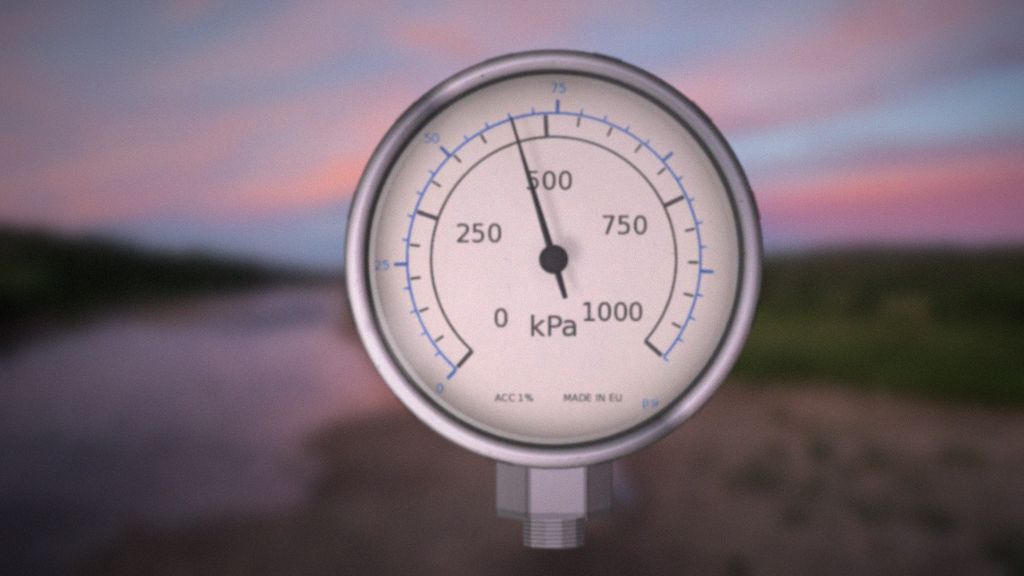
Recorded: 450 kPa
